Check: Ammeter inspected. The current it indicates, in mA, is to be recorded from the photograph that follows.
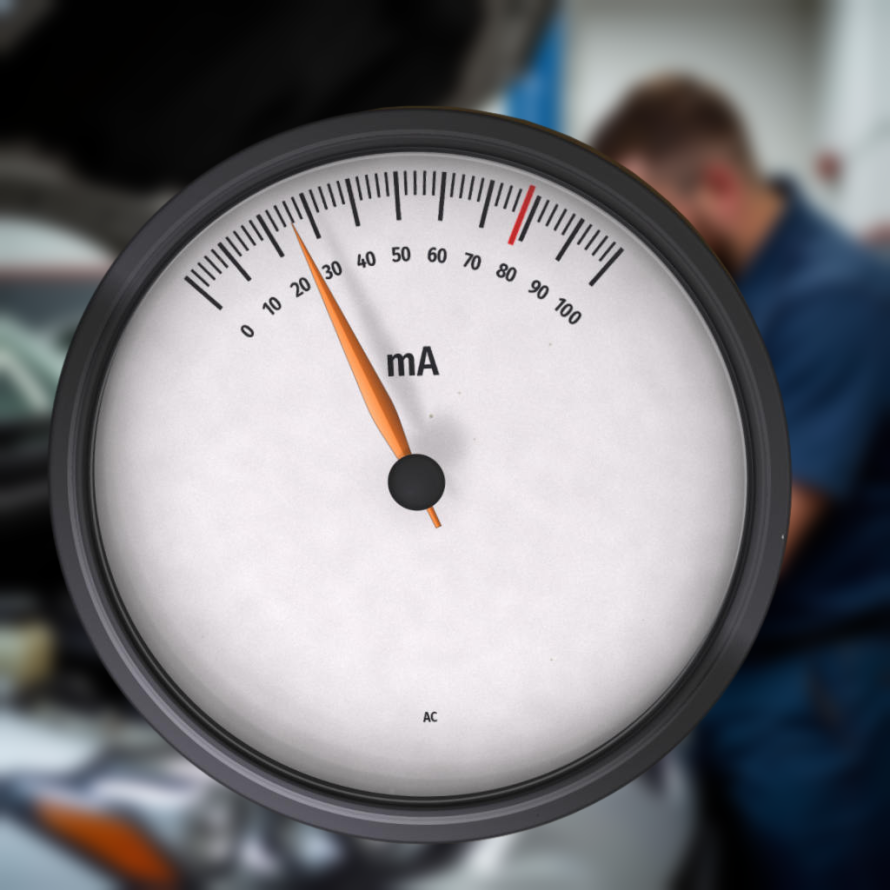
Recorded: 26 mA
